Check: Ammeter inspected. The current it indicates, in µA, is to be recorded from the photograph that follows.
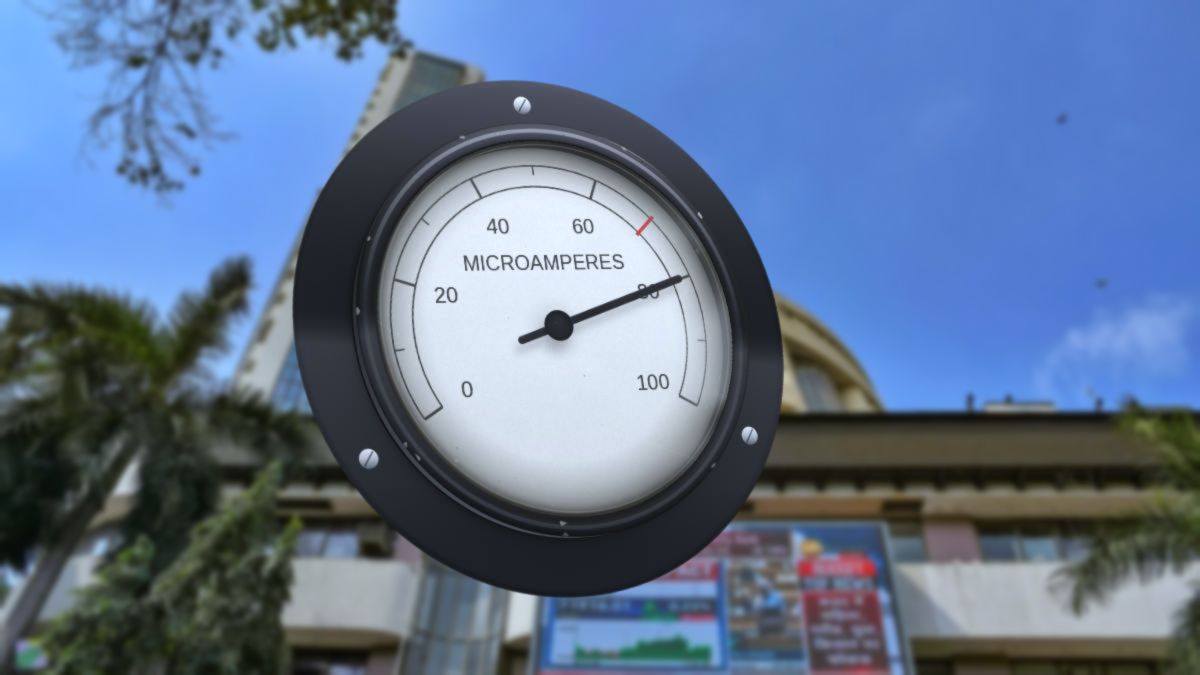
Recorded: 80 µA
